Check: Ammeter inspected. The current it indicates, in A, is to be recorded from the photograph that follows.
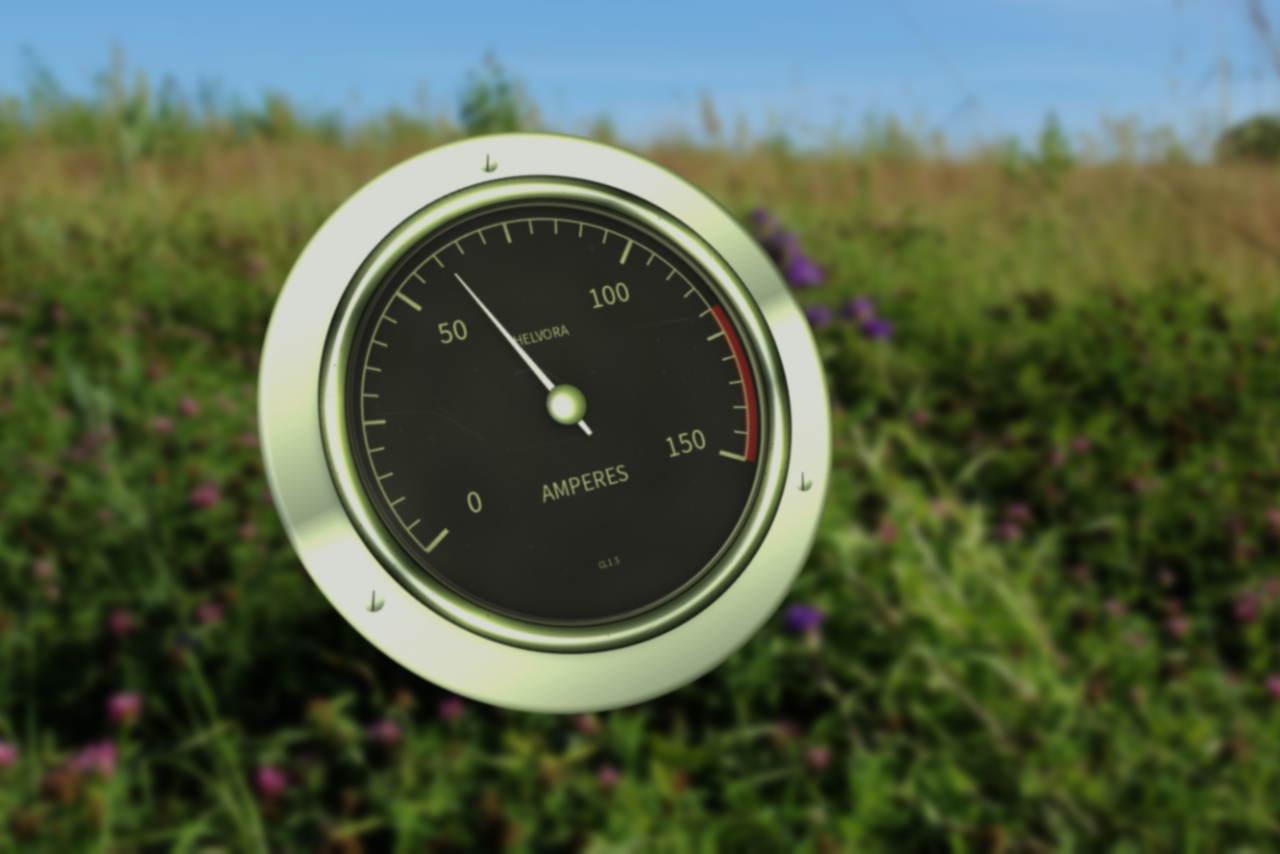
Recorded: 60 A
